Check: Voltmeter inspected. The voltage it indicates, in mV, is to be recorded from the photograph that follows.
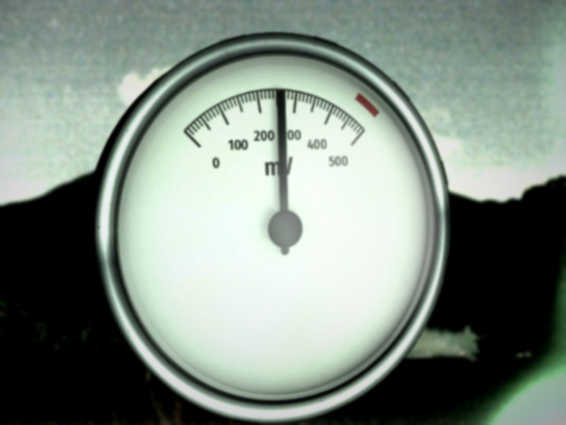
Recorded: 250 mV
